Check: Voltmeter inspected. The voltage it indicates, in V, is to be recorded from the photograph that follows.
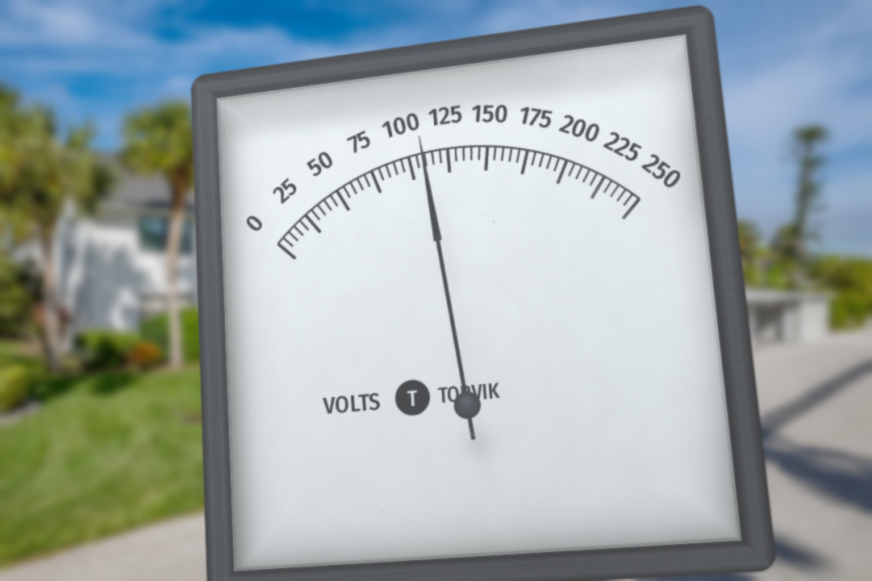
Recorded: 110 V
